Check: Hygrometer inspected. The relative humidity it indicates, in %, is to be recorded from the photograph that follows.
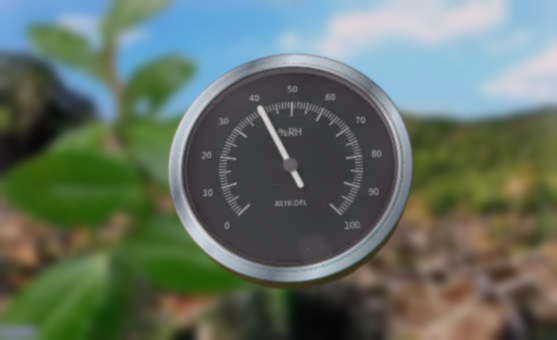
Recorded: 40 %
